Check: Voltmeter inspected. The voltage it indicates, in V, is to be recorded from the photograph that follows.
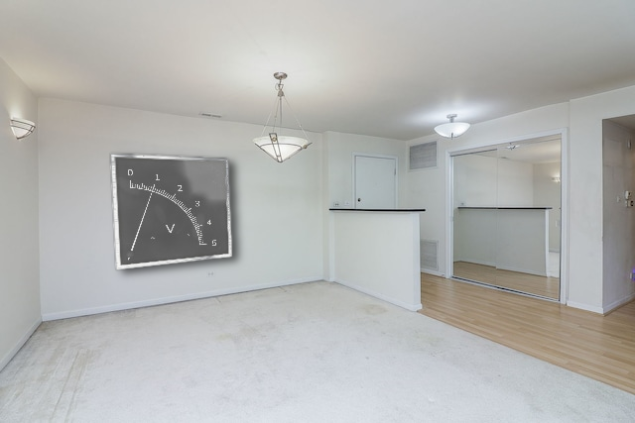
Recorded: 1 V
